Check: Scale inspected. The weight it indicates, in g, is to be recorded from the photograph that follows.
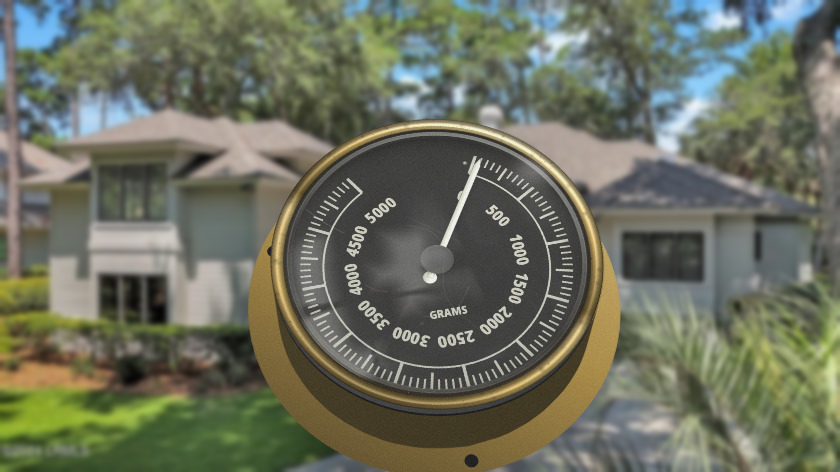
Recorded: 50 g
